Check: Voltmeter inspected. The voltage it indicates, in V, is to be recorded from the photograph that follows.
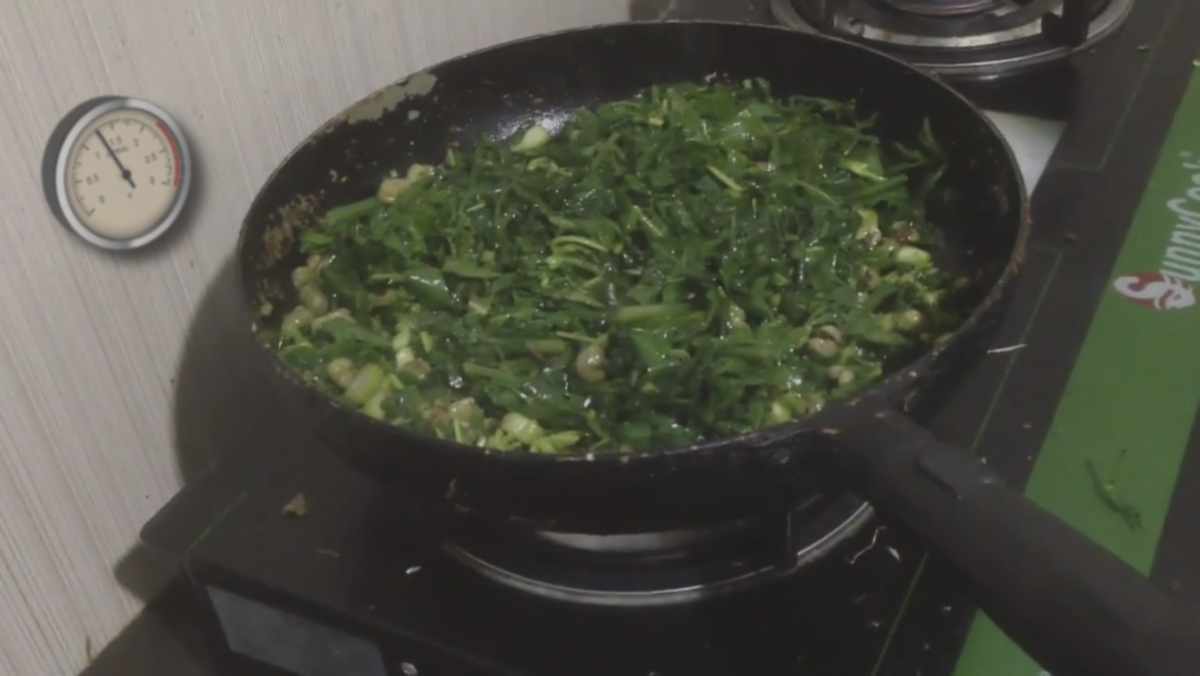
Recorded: 1.25 V
